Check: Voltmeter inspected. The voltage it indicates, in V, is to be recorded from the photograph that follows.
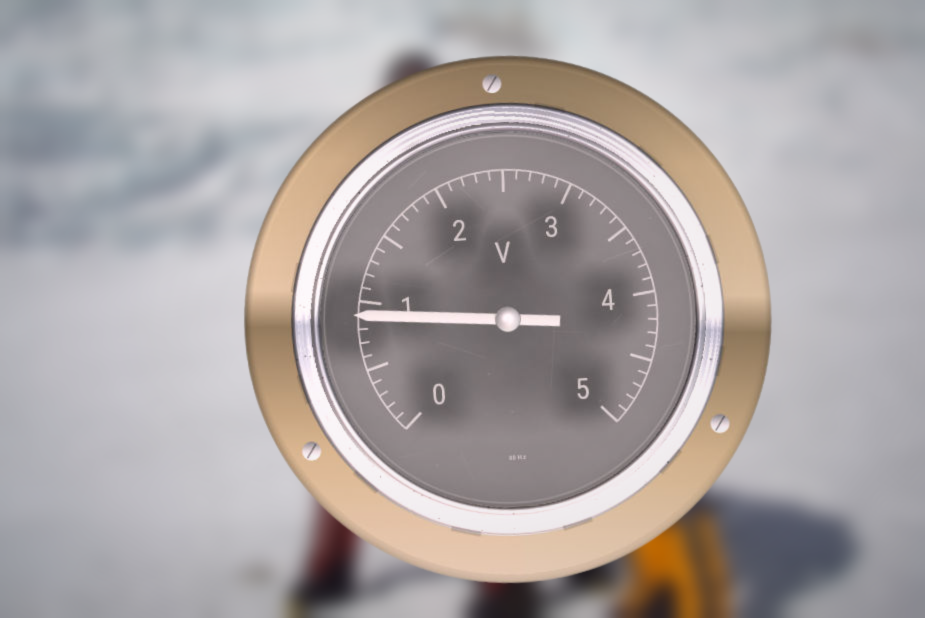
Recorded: 0.9 V
